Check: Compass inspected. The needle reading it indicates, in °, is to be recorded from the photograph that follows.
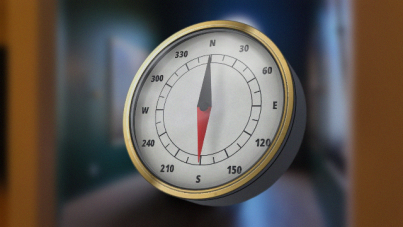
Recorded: 180 °
